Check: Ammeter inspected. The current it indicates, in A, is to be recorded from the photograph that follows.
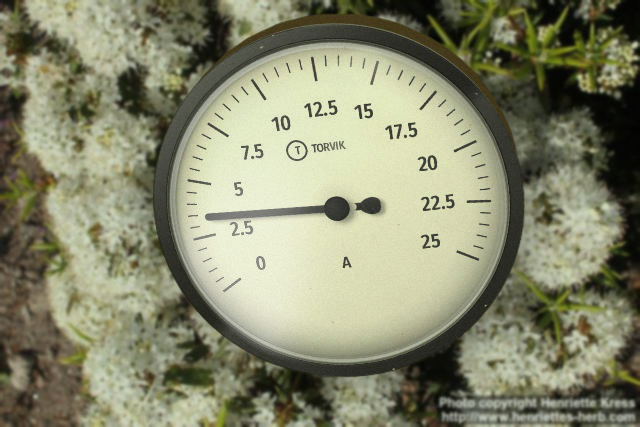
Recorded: 3.5 A
